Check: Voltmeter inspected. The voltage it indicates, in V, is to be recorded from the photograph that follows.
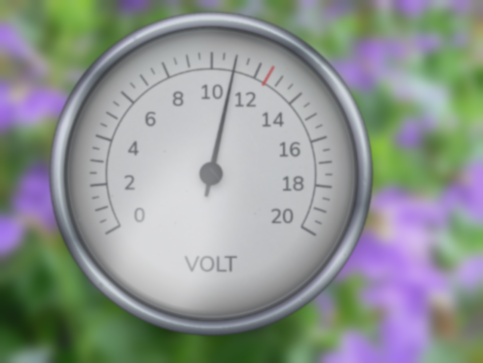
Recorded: 11 V
